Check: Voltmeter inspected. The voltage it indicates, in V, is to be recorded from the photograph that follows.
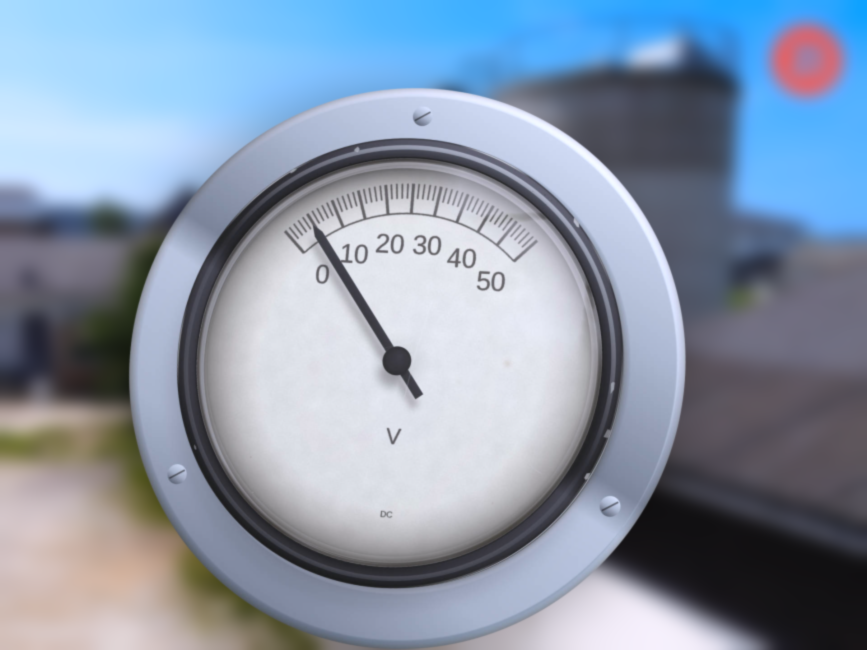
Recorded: 5 V
